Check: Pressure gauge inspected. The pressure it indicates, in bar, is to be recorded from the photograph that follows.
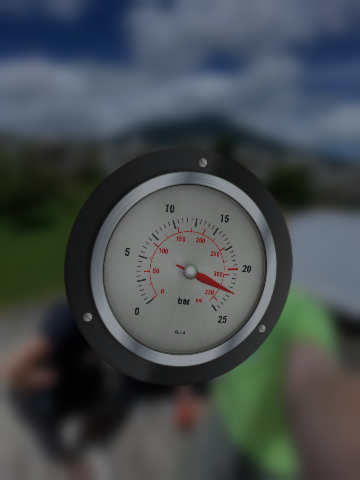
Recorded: 22.5 bar
